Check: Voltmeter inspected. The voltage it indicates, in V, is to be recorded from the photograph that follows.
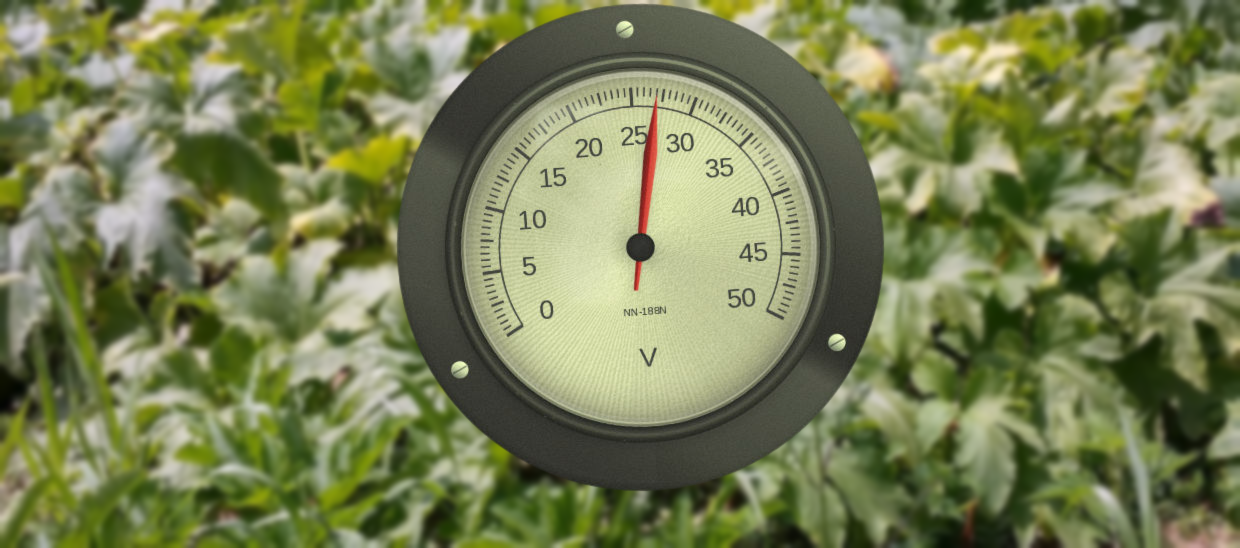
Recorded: 27 V
